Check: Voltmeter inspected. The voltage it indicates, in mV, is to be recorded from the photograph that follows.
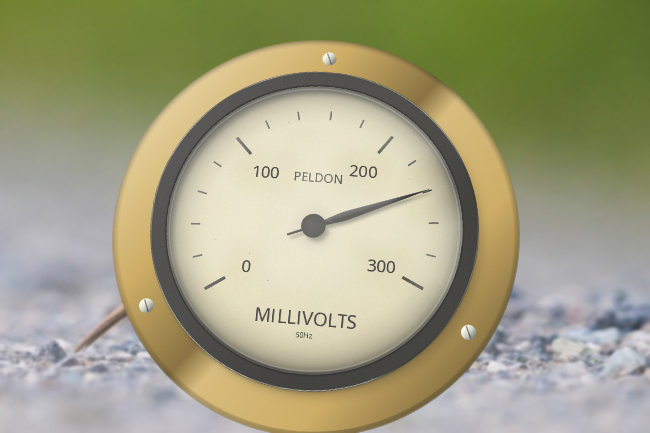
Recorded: 240 mV
